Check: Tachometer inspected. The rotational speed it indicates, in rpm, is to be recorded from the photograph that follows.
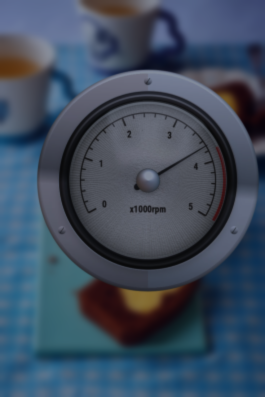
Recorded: 3700 rpm
